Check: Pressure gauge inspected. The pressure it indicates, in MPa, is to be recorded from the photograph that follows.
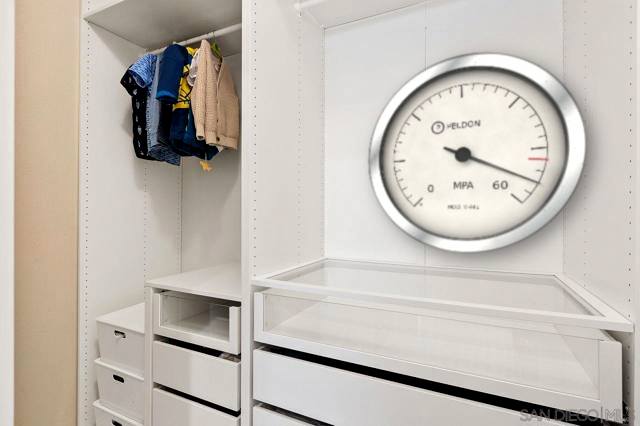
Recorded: 56 MPa
